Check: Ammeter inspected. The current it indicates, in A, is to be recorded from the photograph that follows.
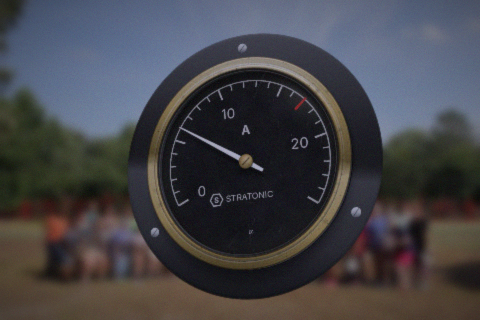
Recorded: 6 A
